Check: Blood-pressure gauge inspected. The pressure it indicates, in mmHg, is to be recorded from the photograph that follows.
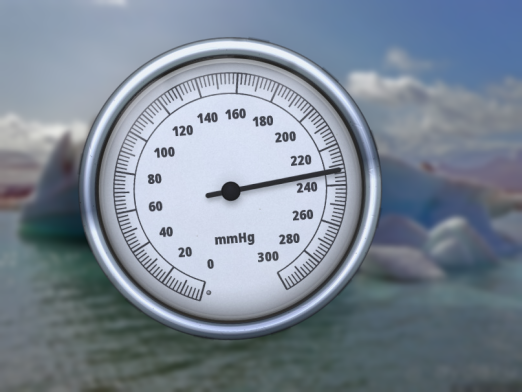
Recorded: 232 mmHg
